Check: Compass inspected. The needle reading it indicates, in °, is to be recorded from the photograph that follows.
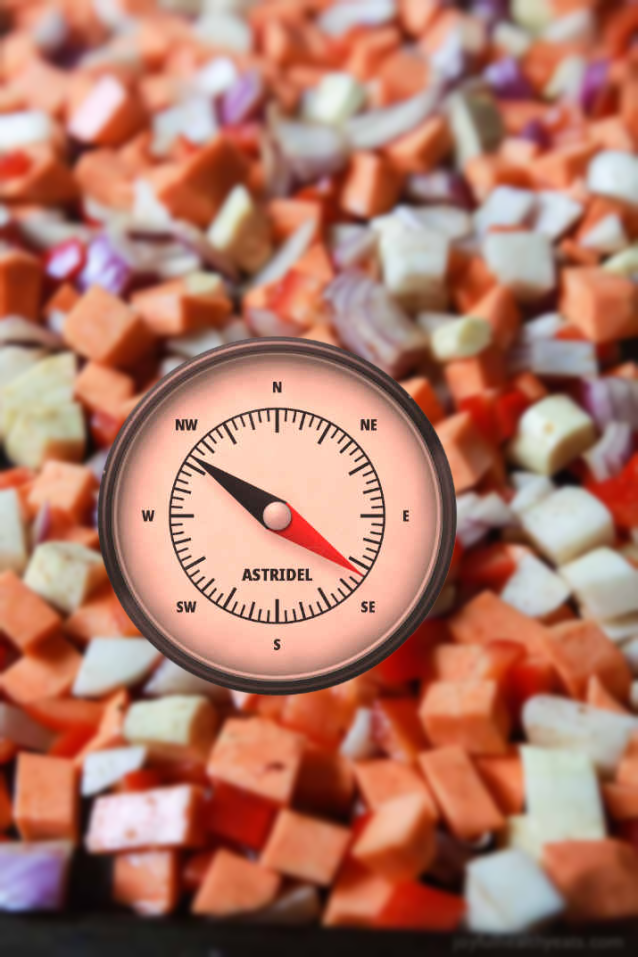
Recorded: 125 °
